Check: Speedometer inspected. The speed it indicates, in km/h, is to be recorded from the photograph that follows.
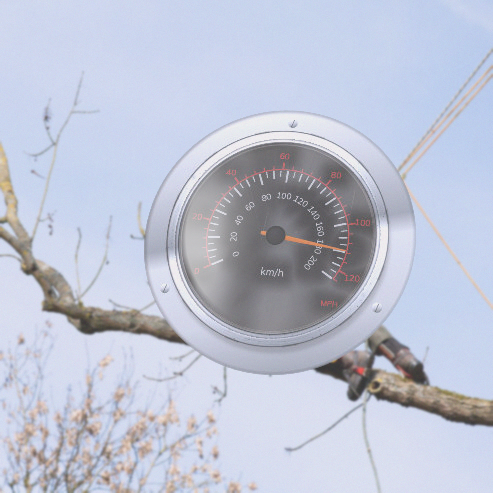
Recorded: 180 km/h
